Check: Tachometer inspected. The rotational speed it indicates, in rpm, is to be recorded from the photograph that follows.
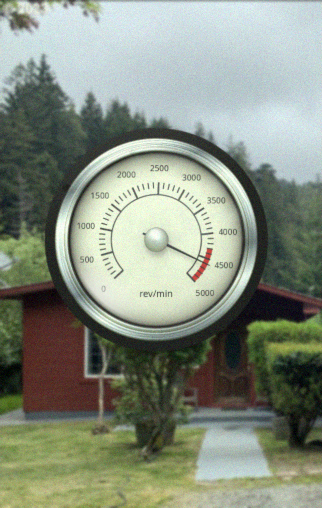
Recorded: 4600 rpm
